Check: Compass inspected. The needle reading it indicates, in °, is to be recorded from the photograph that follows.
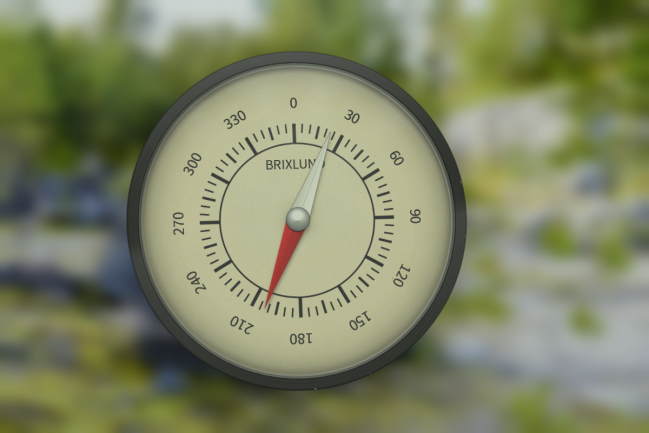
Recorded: 202.5 °
